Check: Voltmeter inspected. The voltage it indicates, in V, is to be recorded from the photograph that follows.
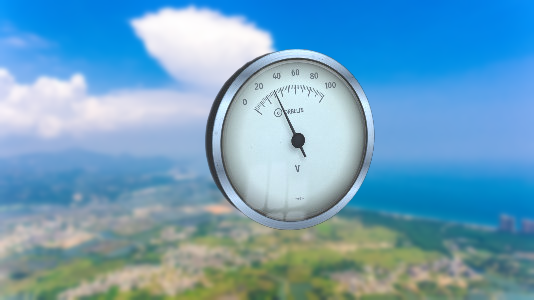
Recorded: 30 V
